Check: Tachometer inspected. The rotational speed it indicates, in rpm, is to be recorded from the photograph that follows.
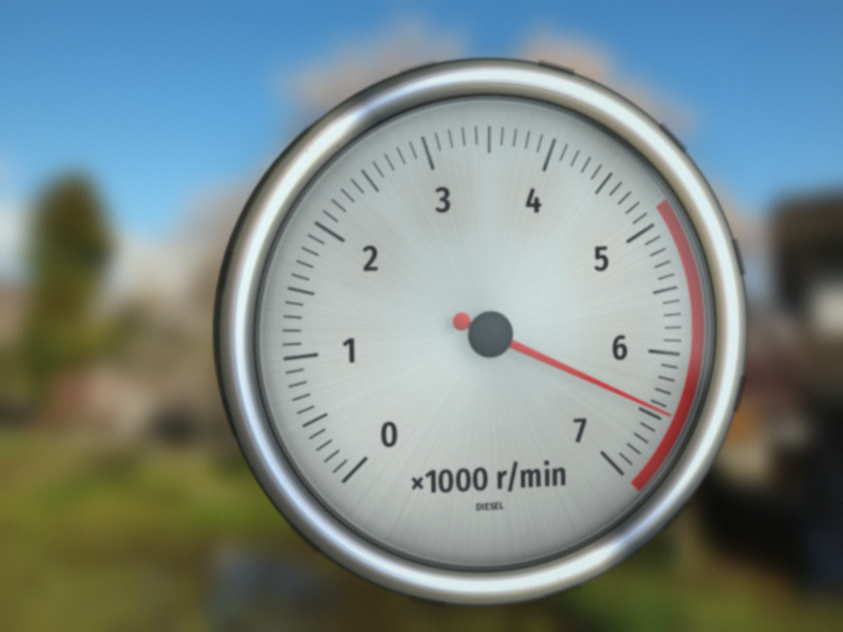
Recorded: 6450 rpm
